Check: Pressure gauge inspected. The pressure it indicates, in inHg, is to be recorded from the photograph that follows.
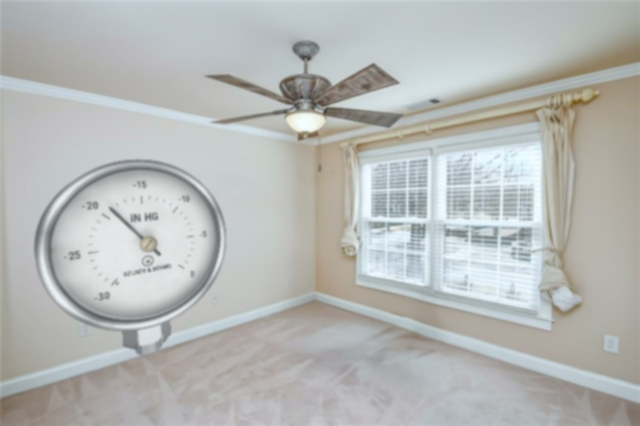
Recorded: -19 inHg
